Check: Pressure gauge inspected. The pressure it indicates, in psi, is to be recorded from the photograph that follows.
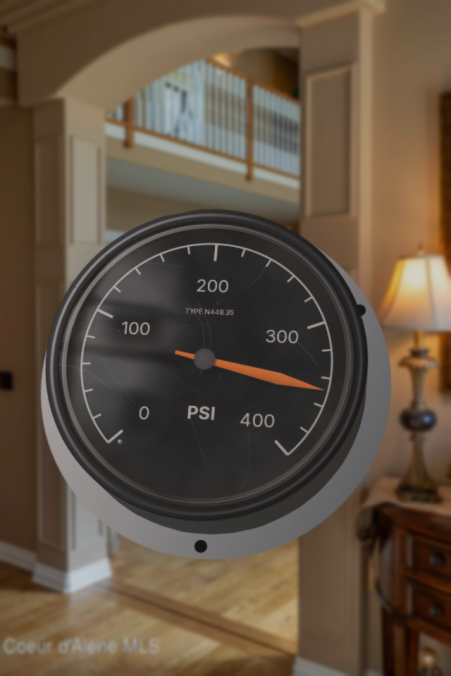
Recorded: 350 psi
